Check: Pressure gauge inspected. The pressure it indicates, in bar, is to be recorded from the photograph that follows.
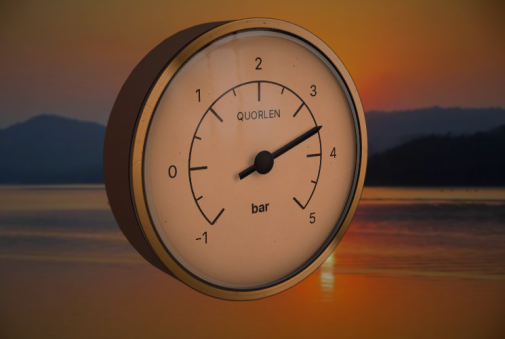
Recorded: 3.5 bar
